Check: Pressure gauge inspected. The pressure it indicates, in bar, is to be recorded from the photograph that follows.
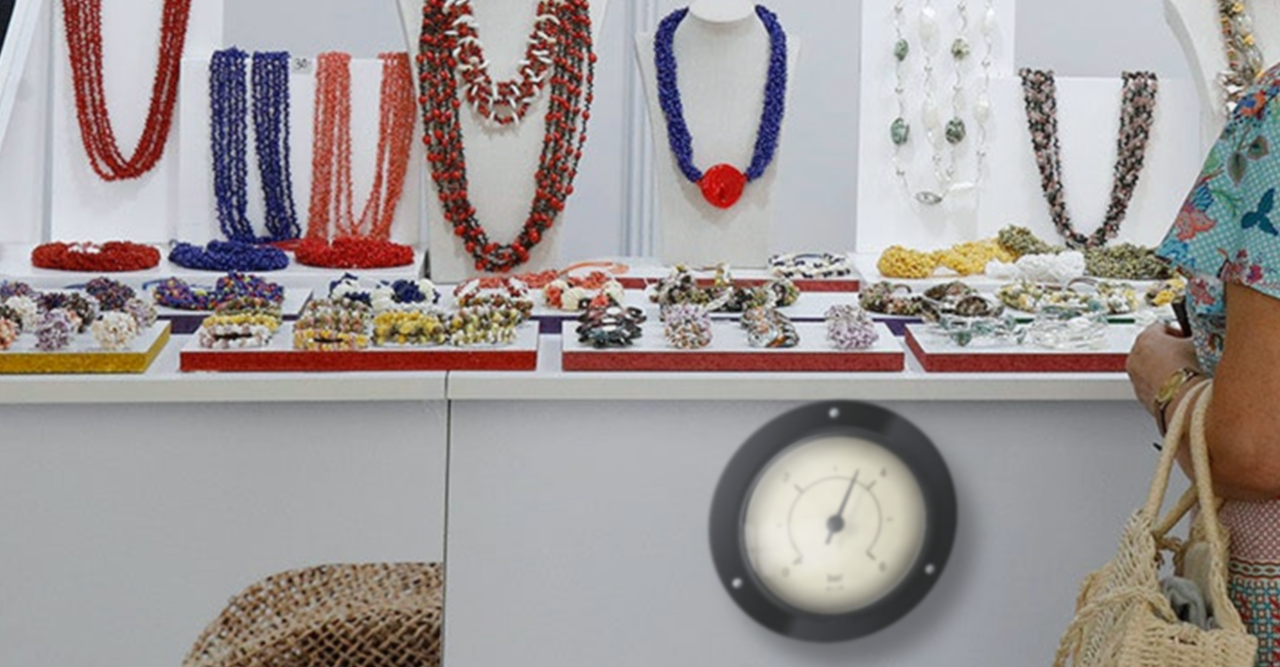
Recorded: 3.5 bar
